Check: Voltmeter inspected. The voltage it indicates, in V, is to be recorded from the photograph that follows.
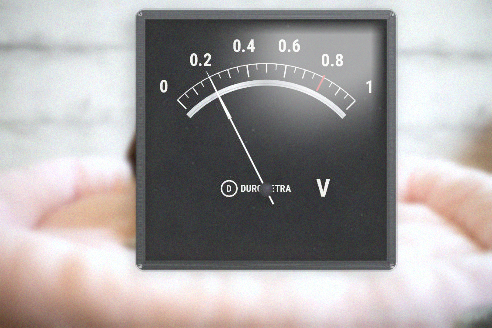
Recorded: 0.2 V
